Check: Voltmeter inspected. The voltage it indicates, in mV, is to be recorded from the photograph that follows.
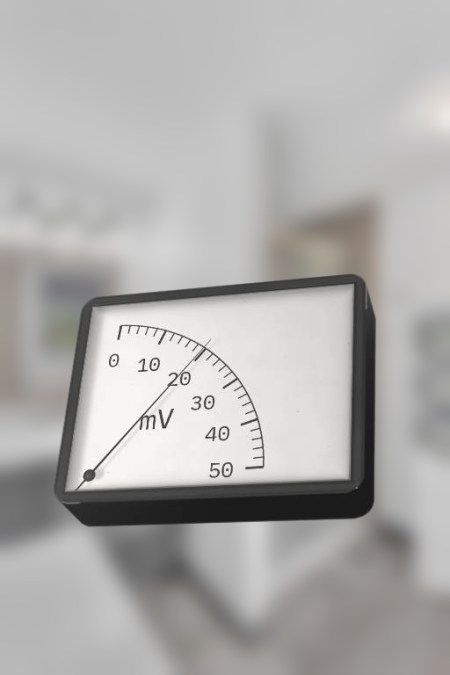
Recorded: 20 mV
